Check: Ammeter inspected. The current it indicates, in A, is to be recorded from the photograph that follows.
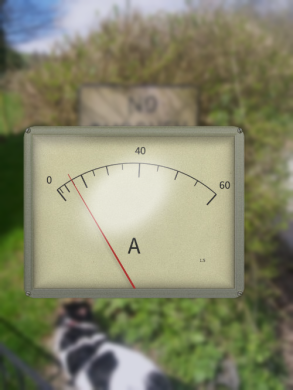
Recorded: 15 A
